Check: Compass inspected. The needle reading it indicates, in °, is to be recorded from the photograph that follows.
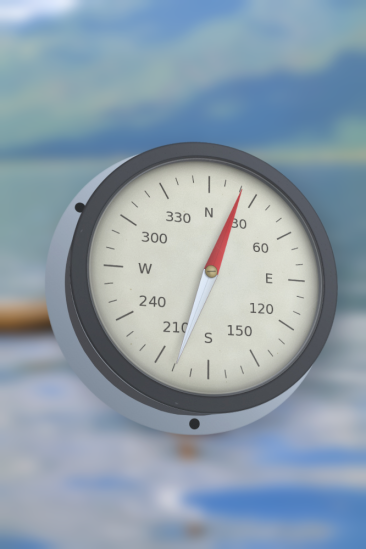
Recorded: 20 °
